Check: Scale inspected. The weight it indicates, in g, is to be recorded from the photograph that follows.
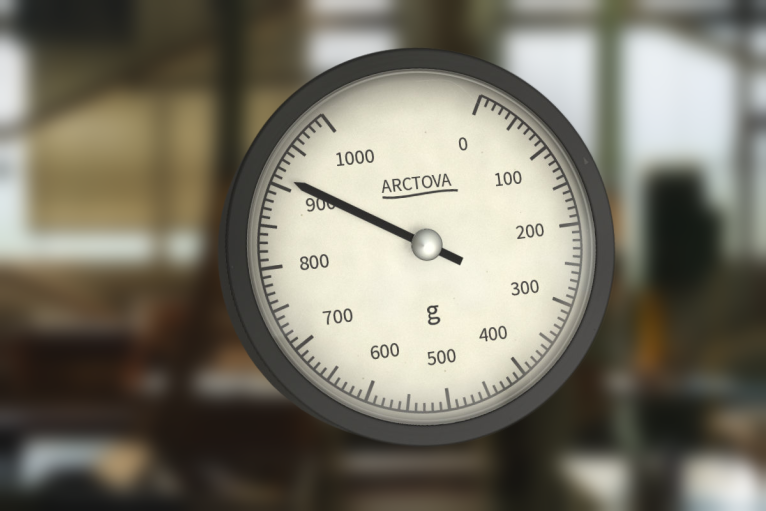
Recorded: 910 g
